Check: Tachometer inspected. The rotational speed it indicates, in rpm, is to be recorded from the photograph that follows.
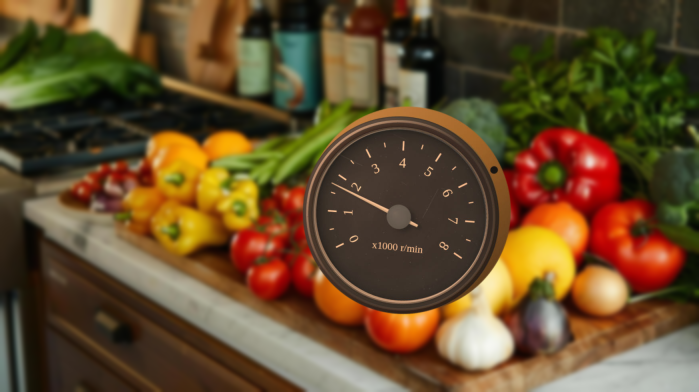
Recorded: 1750 rpm
